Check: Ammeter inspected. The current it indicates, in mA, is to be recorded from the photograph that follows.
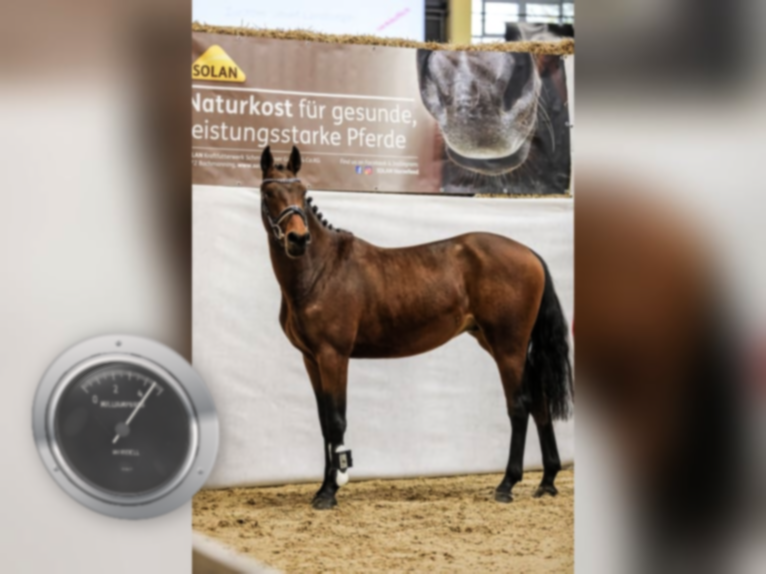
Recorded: 4.5 mA
